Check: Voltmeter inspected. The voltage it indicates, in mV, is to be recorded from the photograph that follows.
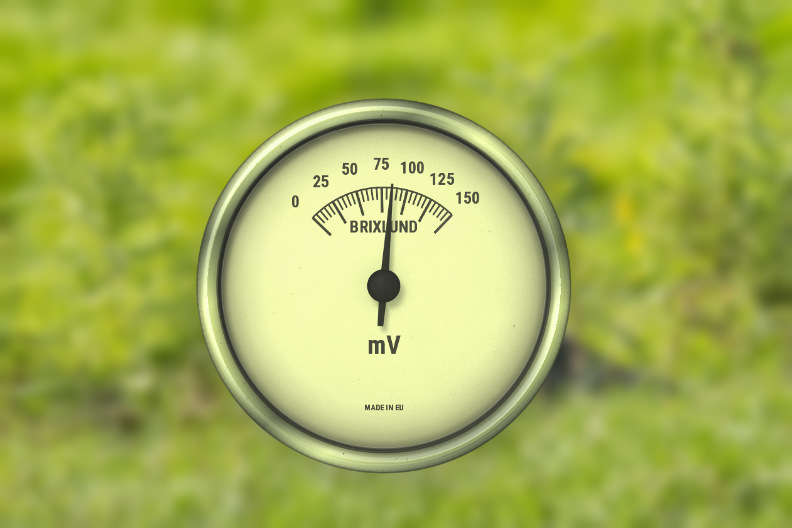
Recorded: 85 mV
